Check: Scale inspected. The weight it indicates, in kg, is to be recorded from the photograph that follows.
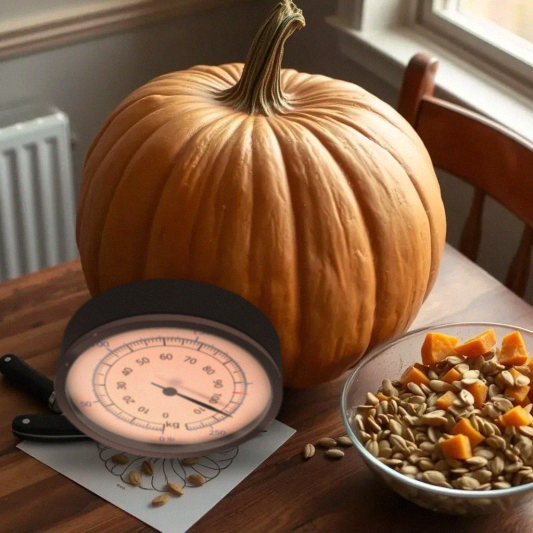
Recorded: 105 kg
